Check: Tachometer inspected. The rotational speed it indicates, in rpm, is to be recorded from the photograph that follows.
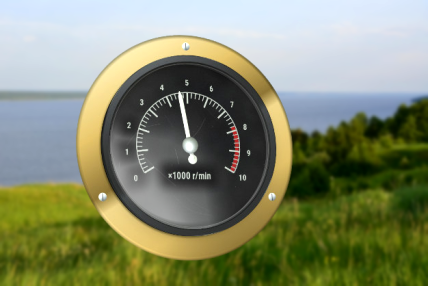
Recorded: 4600 rpm
